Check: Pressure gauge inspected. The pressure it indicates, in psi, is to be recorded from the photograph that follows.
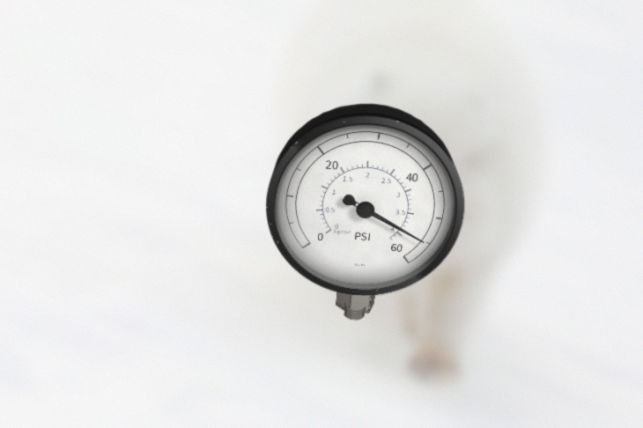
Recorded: 55 psi
